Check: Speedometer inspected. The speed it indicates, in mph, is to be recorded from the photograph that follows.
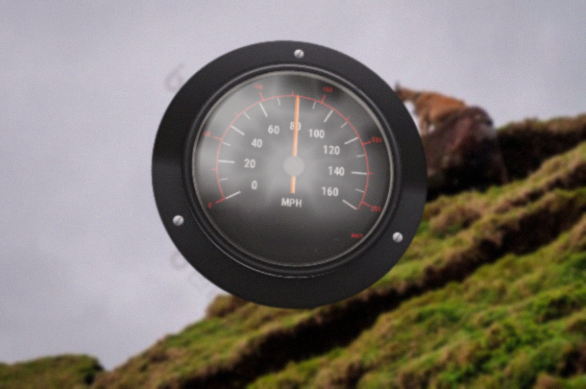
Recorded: 80 mph
